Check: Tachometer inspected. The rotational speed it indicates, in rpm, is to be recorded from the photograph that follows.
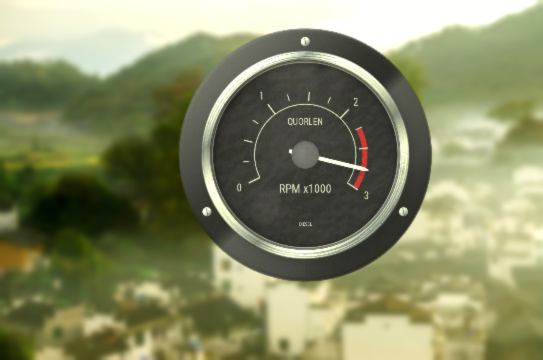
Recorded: 2750 rpm
